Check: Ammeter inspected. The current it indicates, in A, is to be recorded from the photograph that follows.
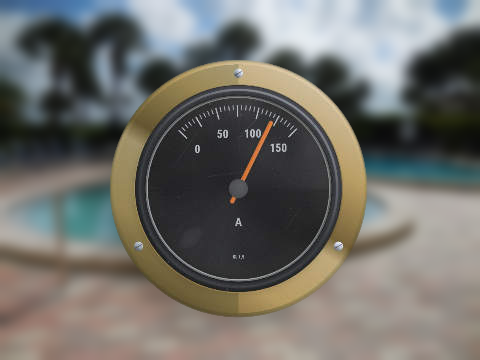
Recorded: 120 A
